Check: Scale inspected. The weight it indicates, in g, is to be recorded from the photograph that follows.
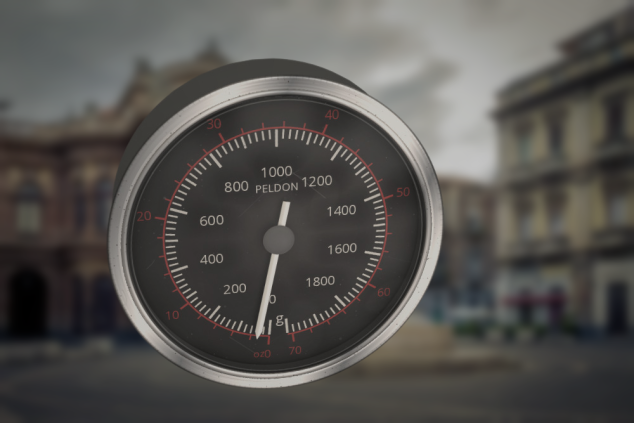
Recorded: 40 g
